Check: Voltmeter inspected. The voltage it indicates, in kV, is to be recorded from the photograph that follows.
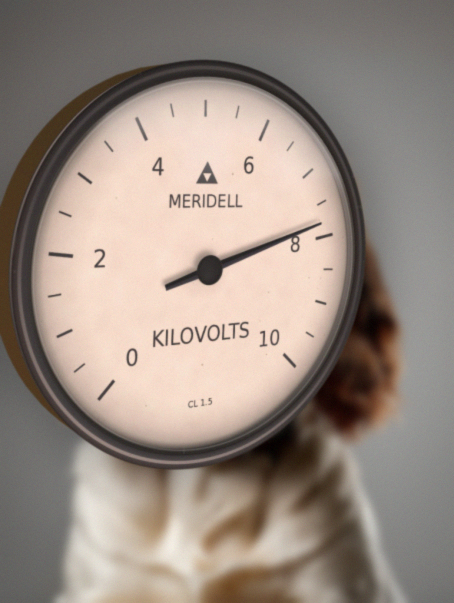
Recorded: 7.75 kV
